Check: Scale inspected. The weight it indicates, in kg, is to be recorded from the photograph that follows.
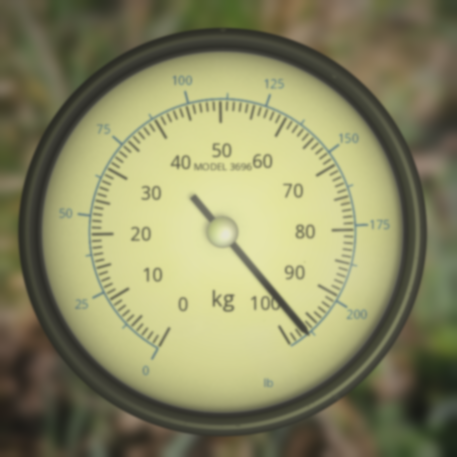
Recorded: 97 kg
